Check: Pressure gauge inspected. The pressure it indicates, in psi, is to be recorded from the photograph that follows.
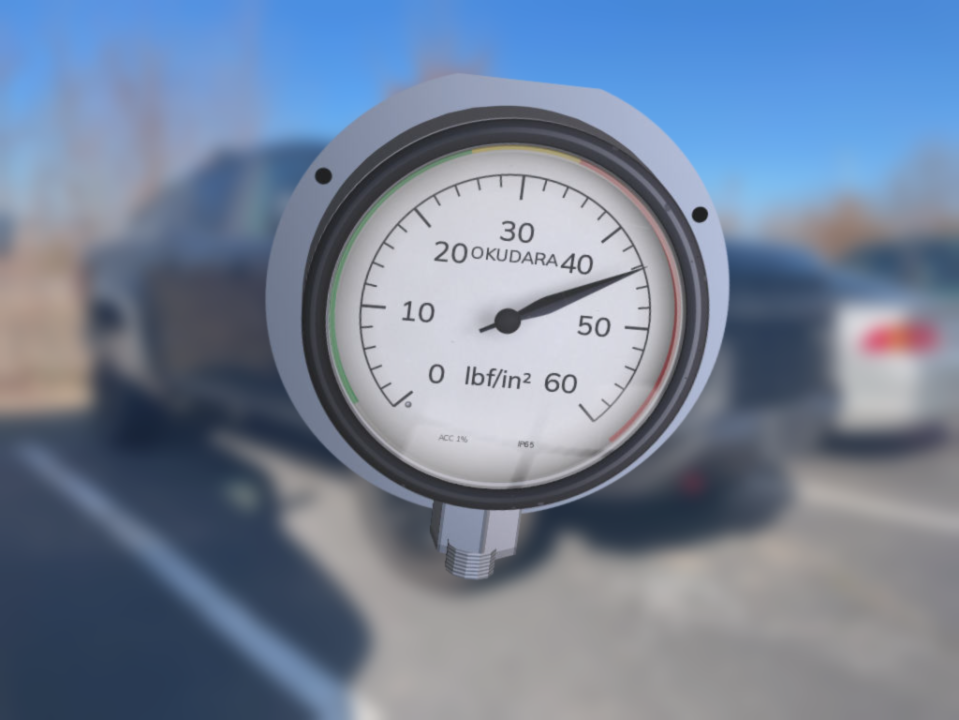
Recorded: 44 psi
